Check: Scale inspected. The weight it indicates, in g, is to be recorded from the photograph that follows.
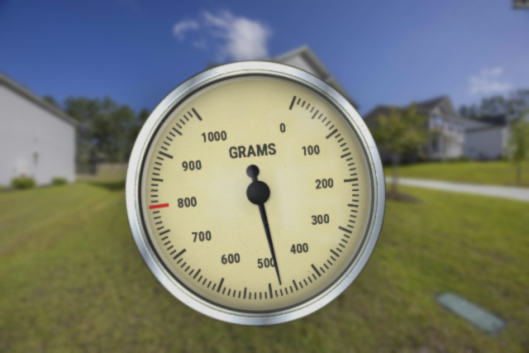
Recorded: 480 g
